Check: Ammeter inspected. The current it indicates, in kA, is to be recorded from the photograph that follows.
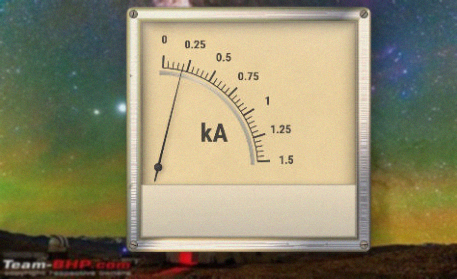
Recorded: 0.2 kA
